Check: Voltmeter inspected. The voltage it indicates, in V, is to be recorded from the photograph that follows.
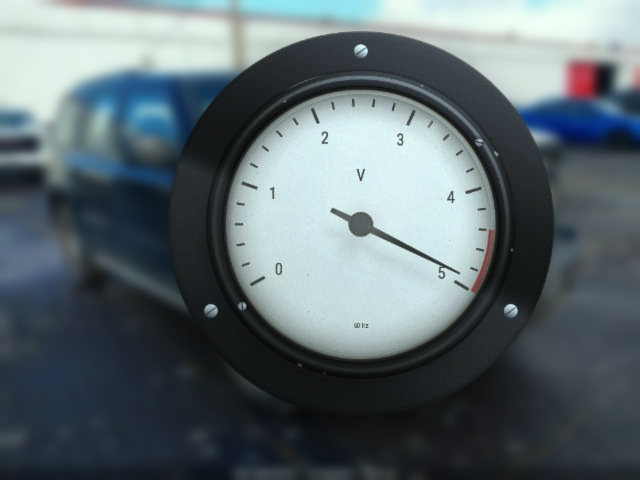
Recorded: 4.9 V
